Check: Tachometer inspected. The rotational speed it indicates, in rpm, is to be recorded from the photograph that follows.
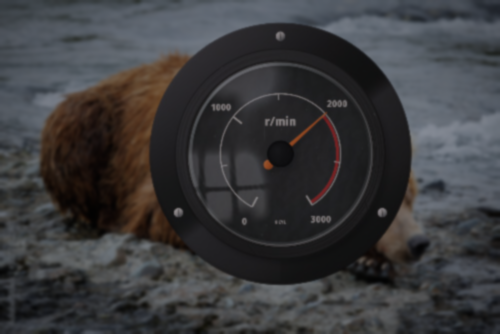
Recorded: 2000 rpm
